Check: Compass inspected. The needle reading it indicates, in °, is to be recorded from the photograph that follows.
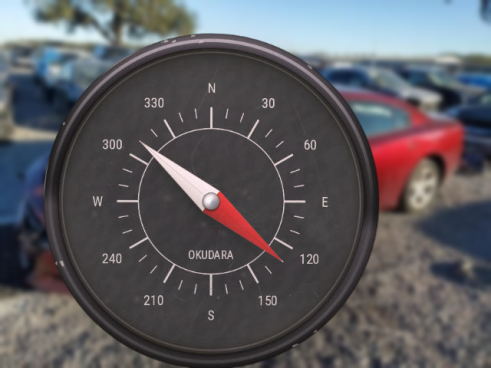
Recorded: 130 °
